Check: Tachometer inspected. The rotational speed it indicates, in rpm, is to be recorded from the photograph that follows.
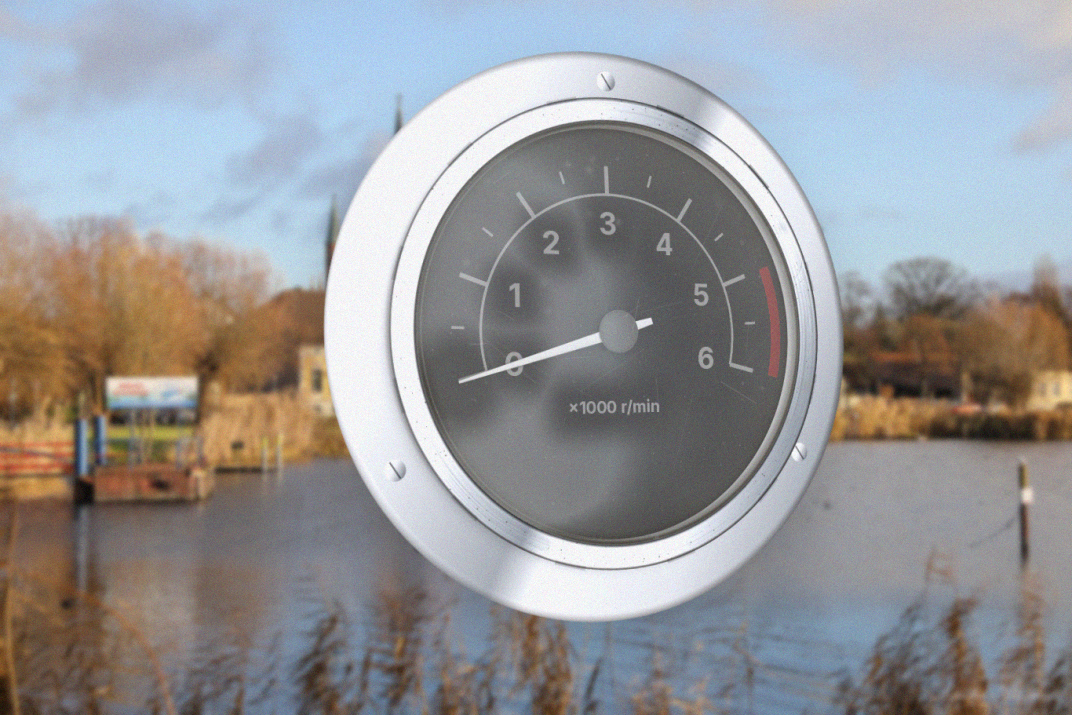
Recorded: 0 rpm
